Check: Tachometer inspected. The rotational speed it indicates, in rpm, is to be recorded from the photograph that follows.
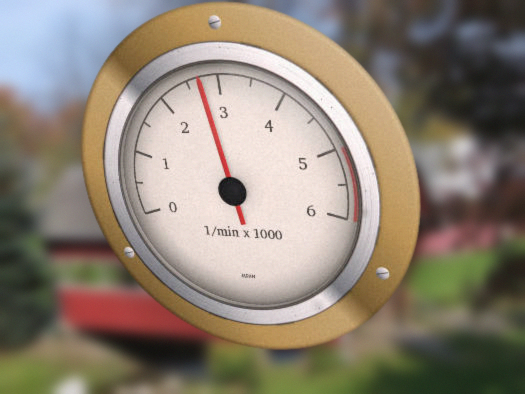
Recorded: 2750 rpm
